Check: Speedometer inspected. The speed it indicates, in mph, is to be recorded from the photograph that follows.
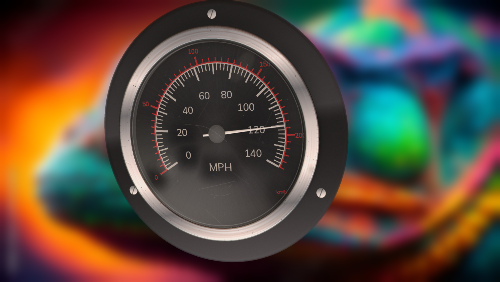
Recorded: 120 mph
